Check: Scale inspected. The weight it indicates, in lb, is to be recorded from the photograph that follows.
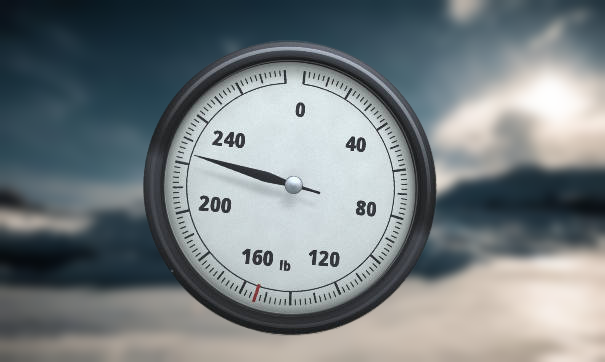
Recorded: 224 lb
